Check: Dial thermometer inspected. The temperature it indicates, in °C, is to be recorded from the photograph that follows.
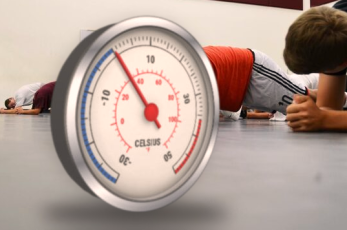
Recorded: 0 °C
